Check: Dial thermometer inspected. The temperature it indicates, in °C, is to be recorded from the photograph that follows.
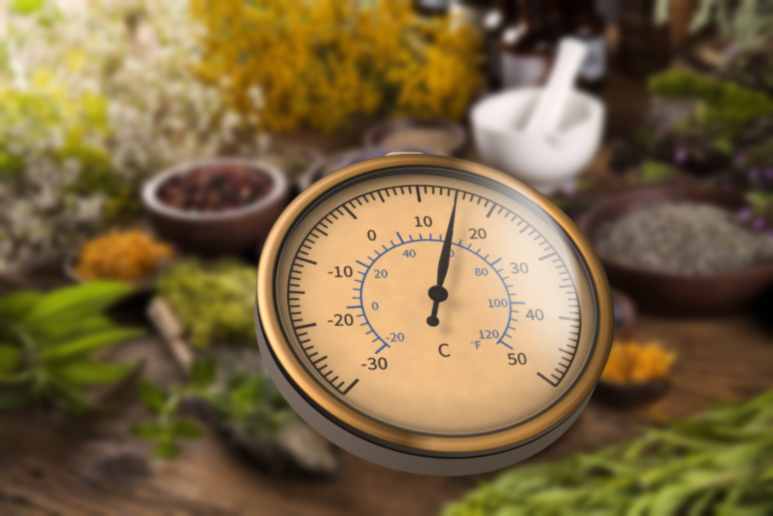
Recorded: 15 °C
